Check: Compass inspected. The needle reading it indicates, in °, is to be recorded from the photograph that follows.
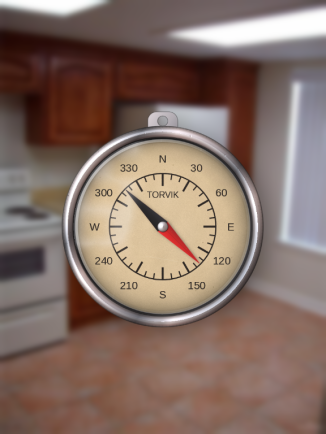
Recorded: 135 °
